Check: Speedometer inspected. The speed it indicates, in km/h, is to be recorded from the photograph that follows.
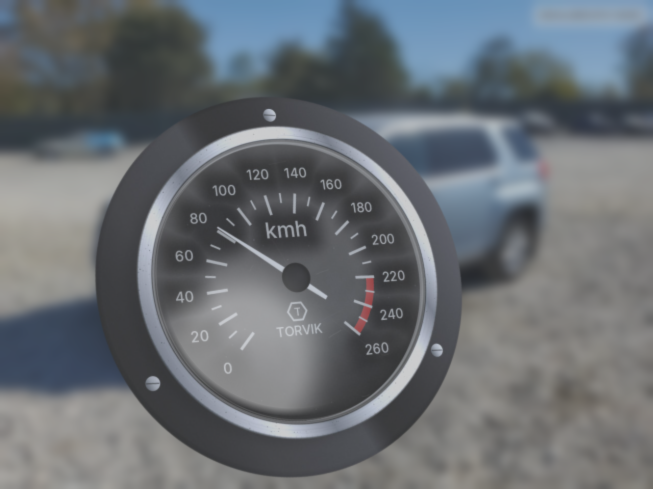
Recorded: 80 km/h
